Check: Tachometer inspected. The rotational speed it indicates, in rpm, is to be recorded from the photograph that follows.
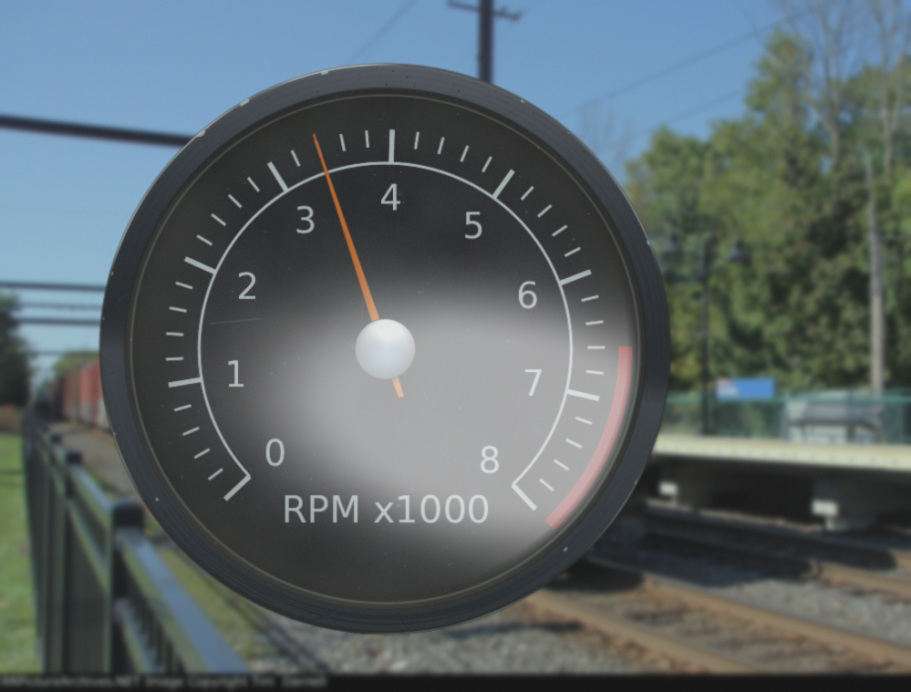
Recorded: 3400 rpm
